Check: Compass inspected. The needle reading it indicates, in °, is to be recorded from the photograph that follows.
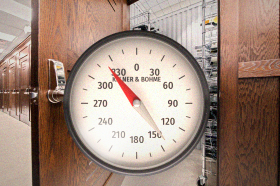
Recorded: 322.5 °
